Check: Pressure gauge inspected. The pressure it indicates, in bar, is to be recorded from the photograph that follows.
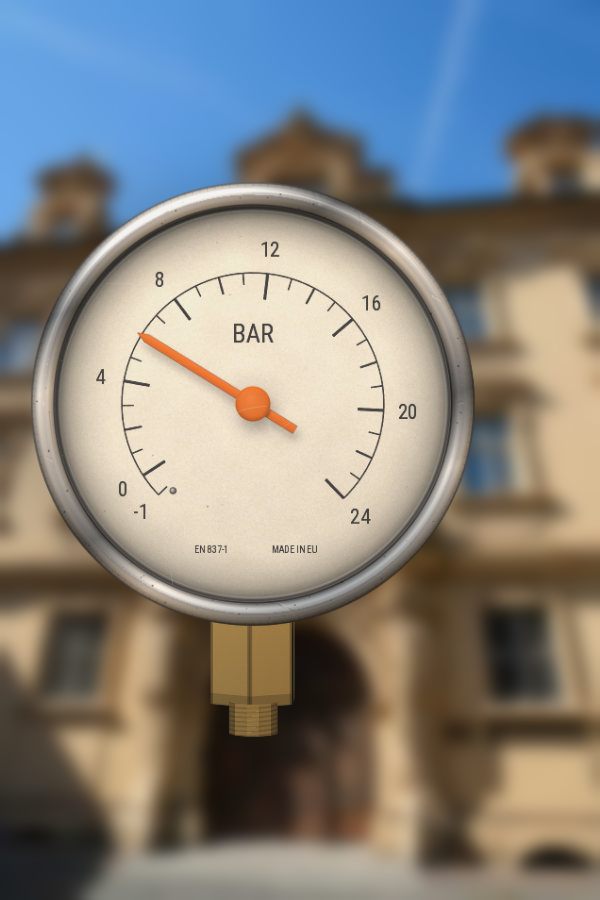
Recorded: 6 bar
